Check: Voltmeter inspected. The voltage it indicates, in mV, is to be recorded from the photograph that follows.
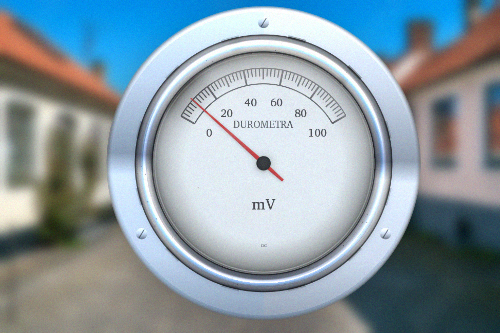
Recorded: 10 mV
